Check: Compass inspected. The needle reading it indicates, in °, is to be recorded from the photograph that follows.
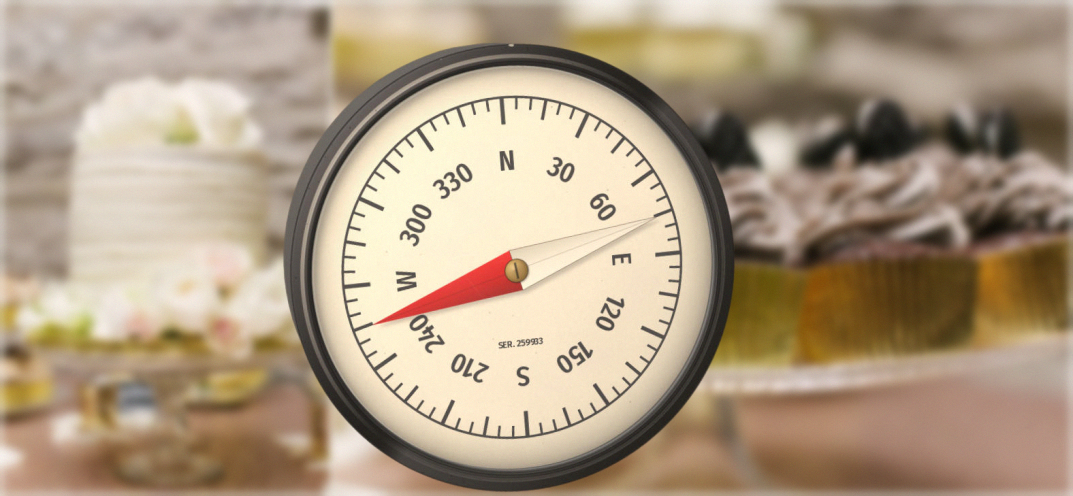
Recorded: 255 °
